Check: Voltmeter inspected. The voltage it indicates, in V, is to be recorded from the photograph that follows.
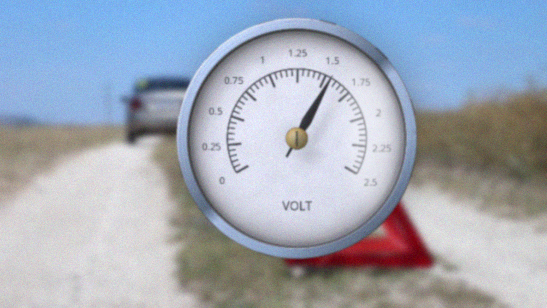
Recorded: 1.55 V
